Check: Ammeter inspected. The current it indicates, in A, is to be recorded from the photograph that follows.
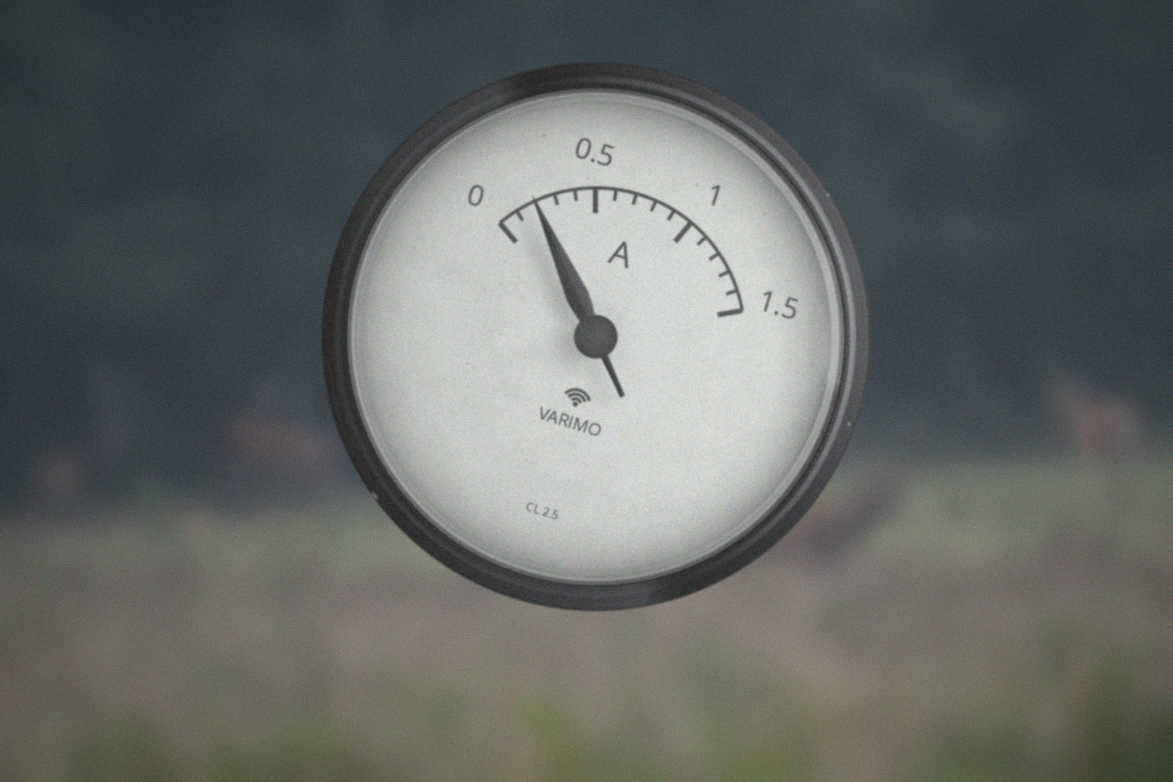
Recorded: 0.2 A
